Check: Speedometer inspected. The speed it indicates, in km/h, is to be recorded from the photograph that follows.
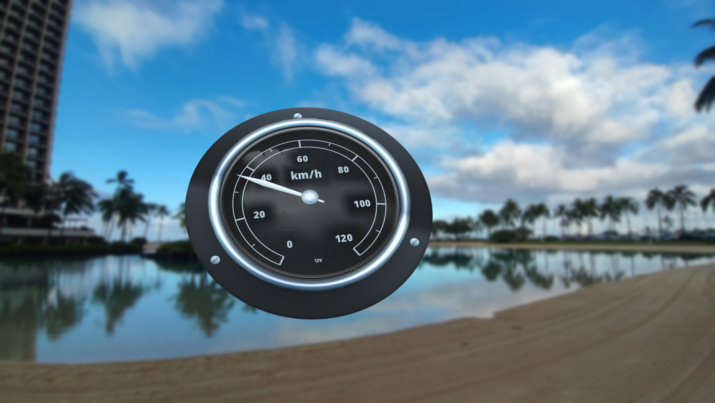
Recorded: 35 km/h
